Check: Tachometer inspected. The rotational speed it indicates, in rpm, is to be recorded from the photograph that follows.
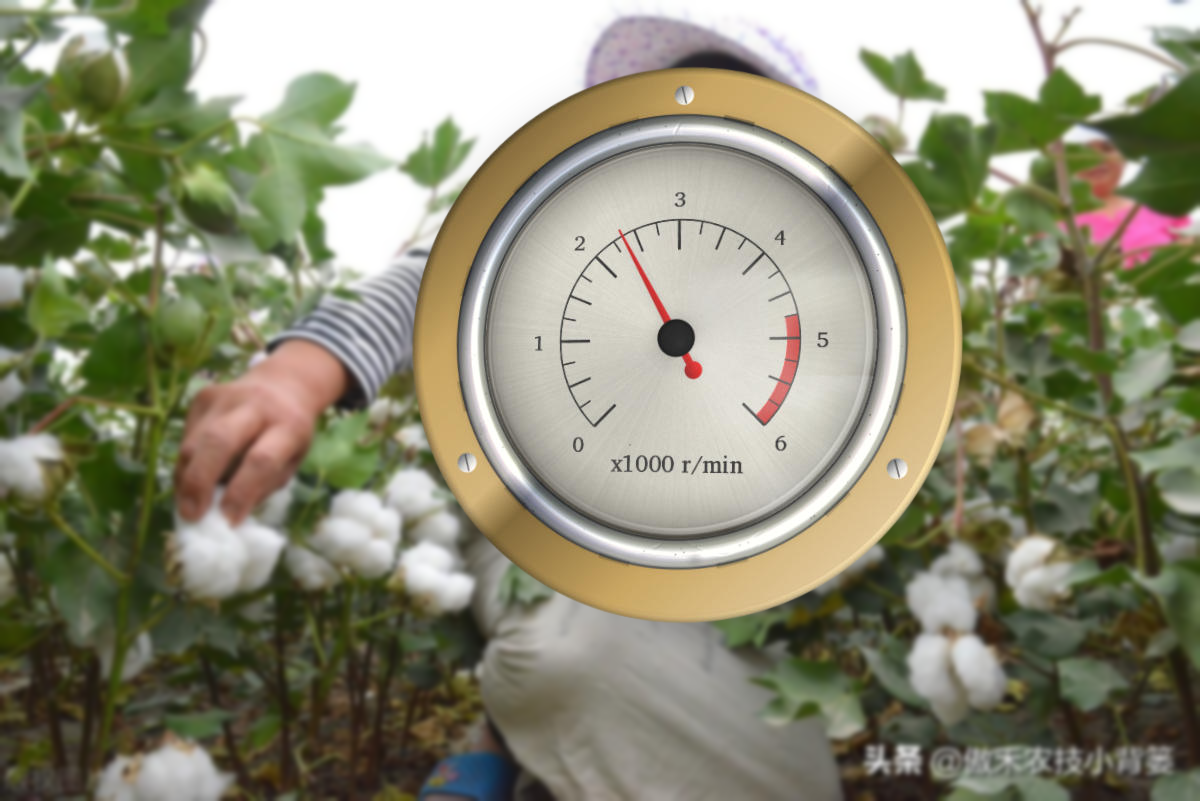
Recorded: 2375 rpm
